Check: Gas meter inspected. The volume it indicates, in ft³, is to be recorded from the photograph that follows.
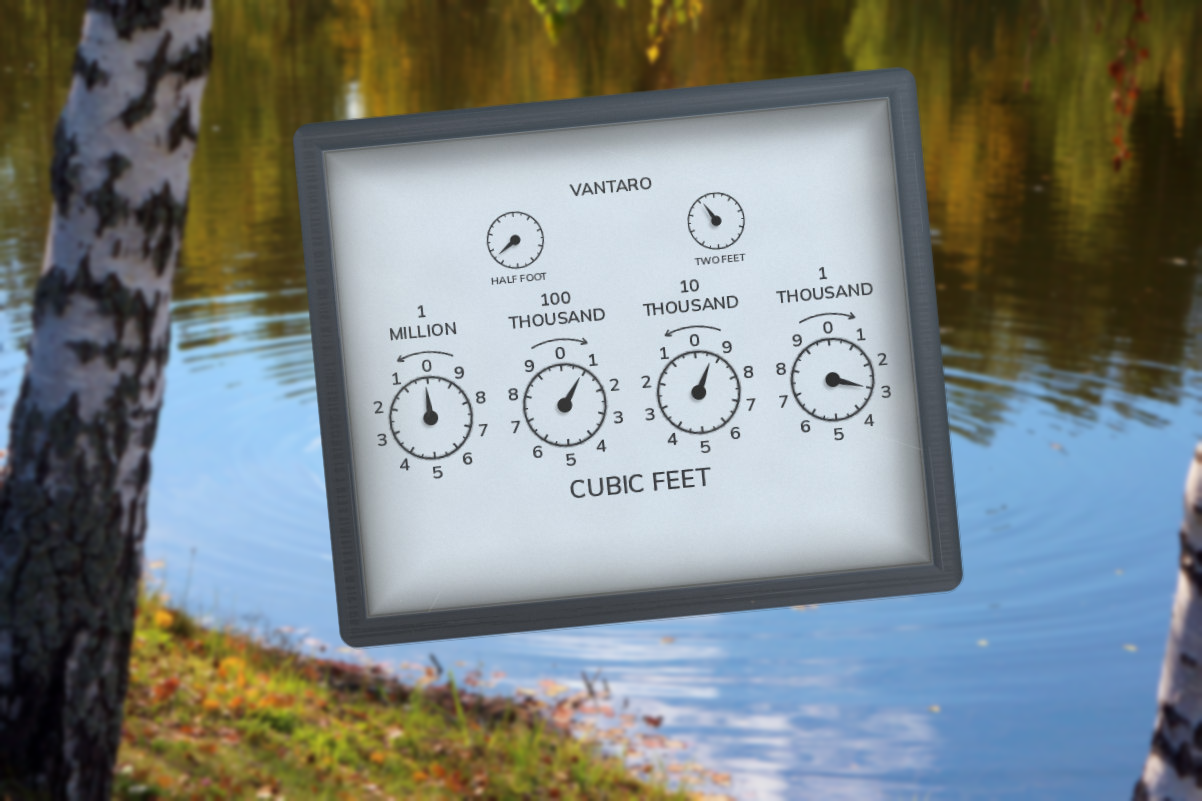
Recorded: 9300 ft³
